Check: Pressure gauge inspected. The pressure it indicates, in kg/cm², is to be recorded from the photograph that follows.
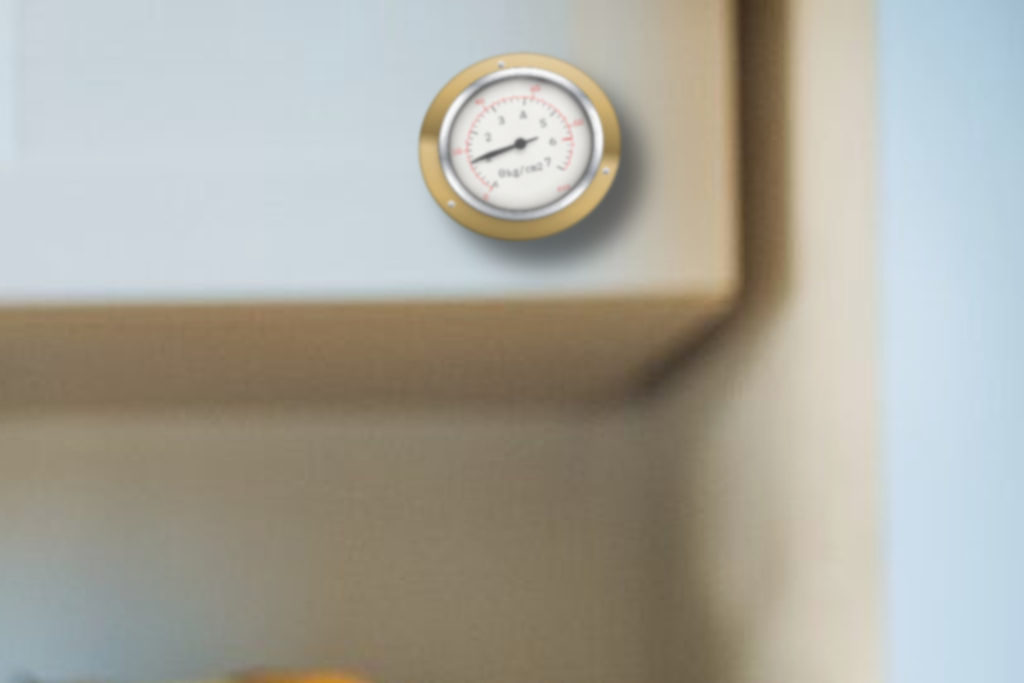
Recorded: 1 kg/cm²
